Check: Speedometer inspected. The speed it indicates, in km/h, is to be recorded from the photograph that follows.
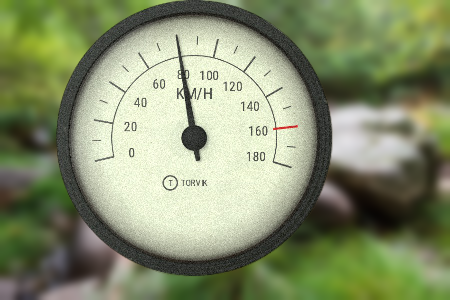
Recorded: 80 km/h
